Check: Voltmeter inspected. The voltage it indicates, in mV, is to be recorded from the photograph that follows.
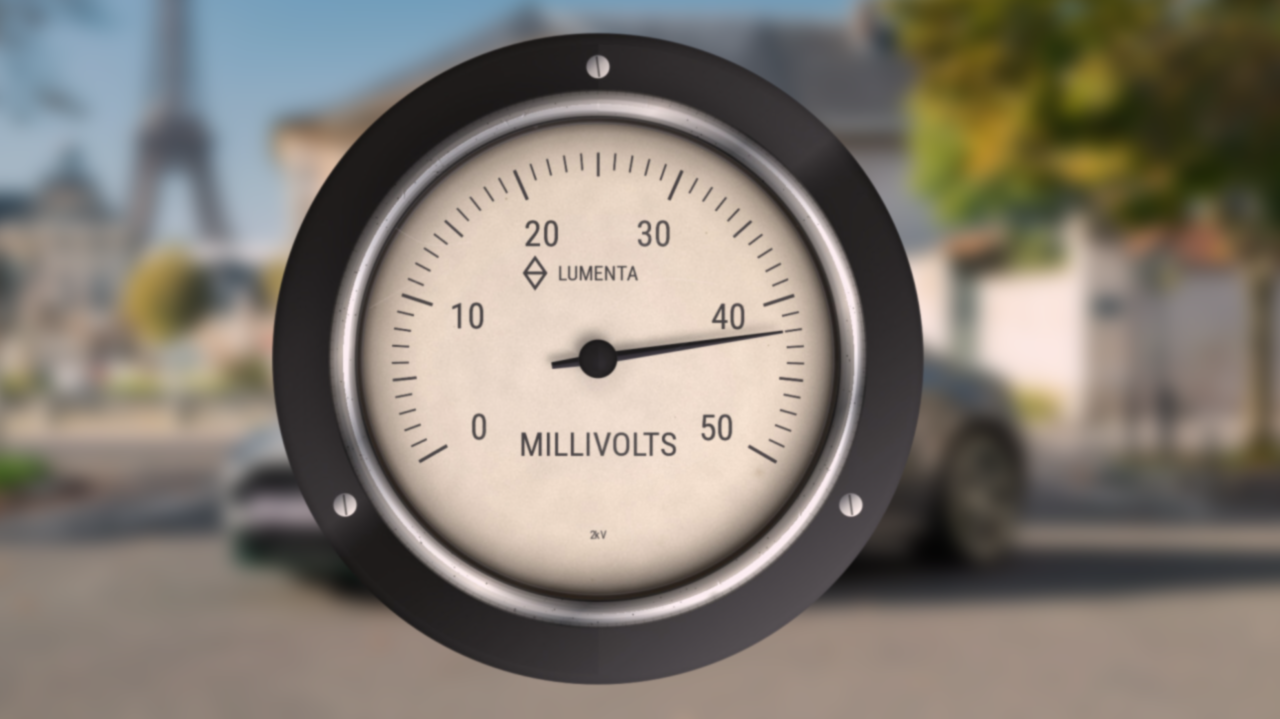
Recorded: 42 mV
